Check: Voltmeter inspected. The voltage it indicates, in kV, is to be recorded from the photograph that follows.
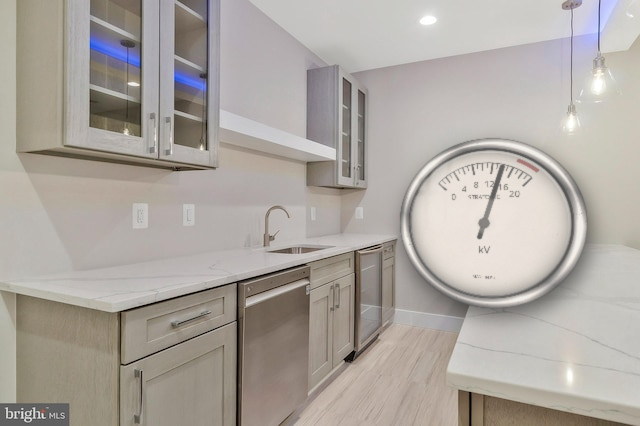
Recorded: 14 kV
